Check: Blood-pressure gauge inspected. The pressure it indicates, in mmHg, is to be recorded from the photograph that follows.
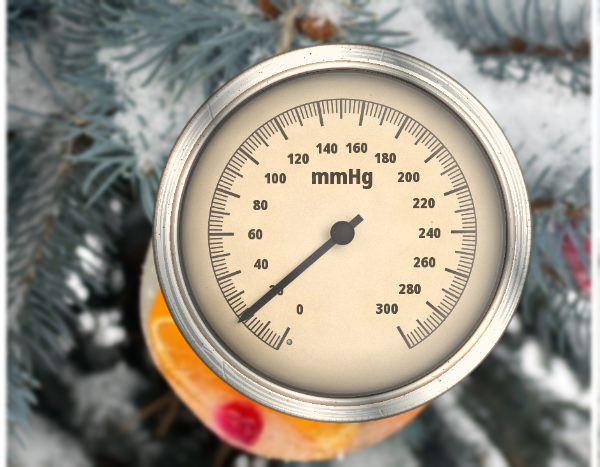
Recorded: 20 mmHg
